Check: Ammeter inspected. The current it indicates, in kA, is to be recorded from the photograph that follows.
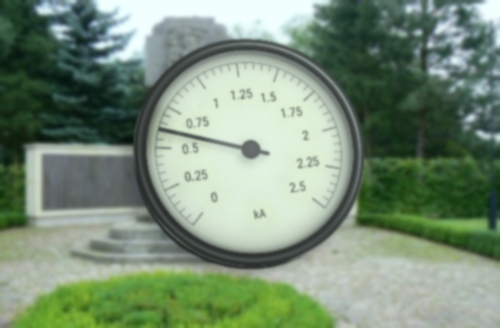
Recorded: 0.6 kA
